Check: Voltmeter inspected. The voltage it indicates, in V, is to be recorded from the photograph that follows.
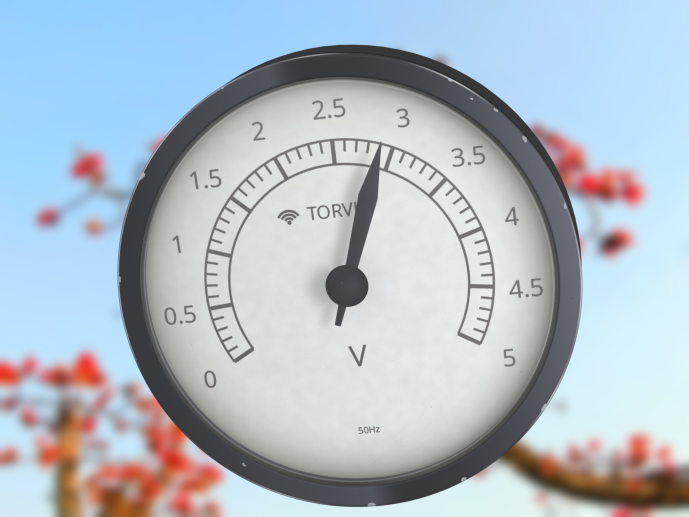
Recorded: 2.9 V
